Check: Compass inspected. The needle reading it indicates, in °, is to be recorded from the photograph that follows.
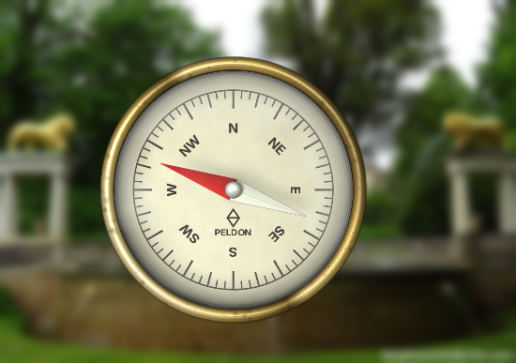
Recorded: 290 °
